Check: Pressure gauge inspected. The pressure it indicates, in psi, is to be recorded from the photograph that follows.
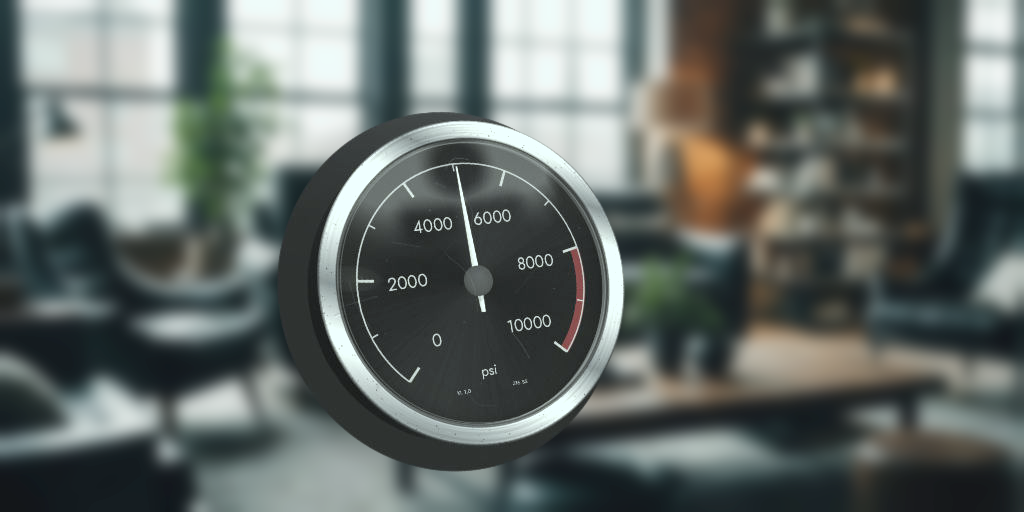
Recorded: 5000 psi
